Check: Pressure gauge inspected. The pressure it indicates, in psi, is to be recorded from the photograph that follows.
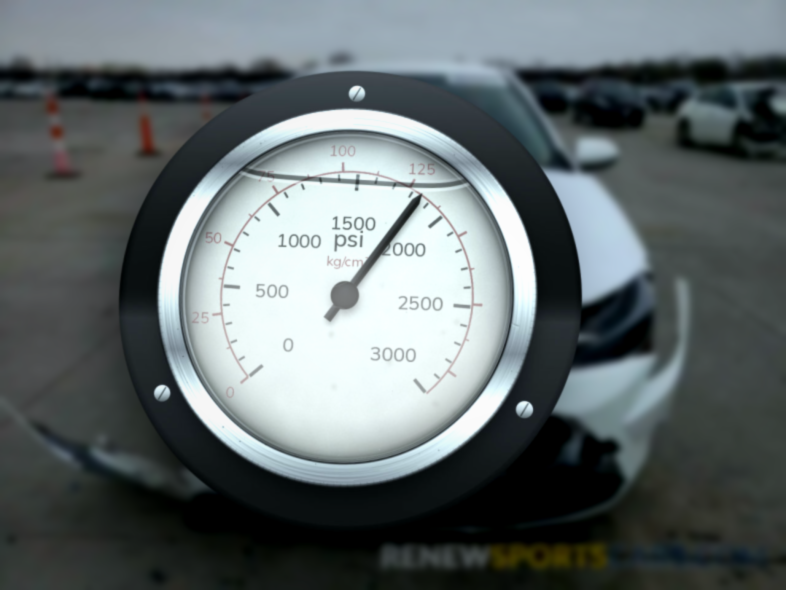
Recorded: 1850 psi
